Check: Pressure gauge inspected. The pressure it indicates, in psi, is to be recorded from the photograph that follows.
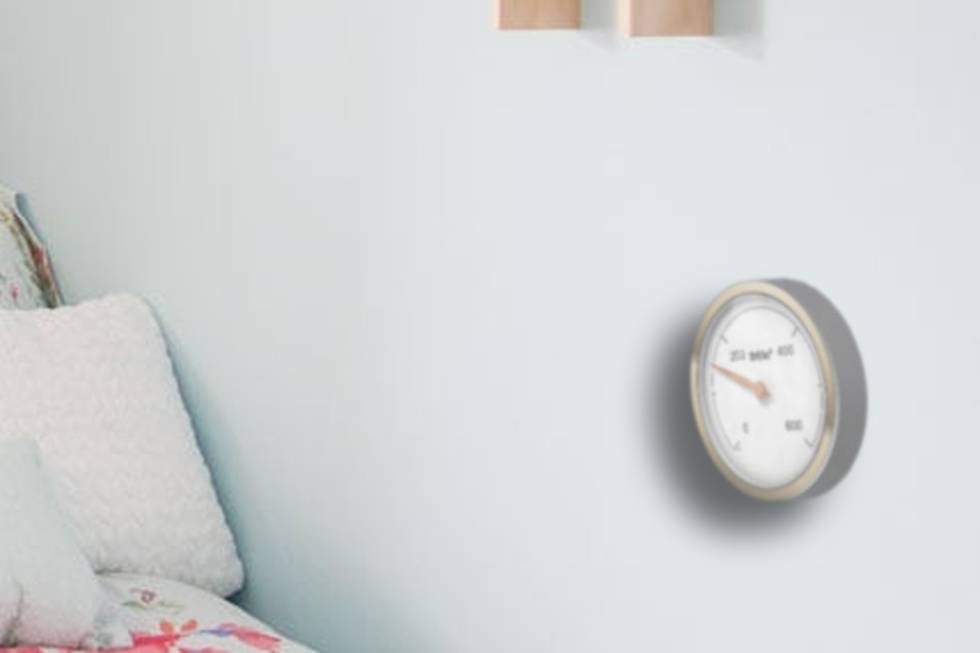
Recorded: 150 psi
